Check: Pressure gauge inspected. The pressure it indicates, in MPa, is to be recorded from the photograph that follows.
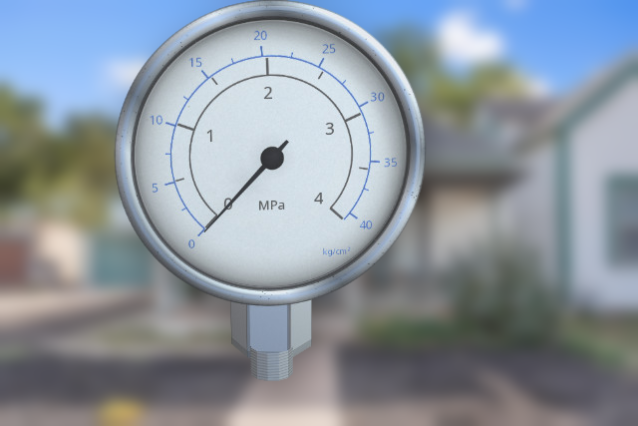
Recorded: 0 MPa
